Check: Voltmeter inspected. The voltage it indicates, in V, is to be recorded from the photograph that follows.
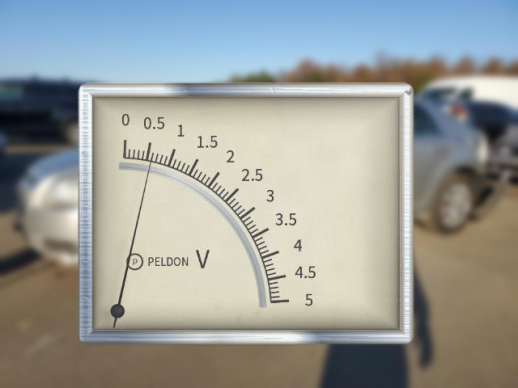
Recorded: 0.6 V
